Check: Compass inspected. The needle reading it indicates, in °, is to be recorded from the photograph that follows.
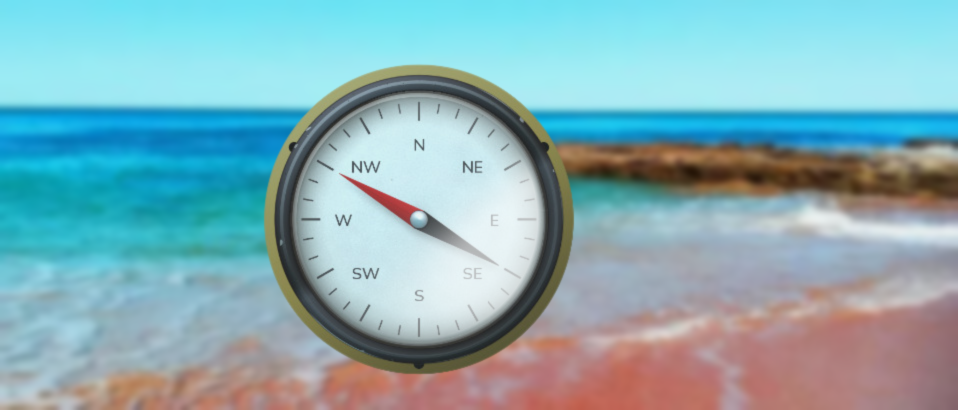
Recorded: 300 °
